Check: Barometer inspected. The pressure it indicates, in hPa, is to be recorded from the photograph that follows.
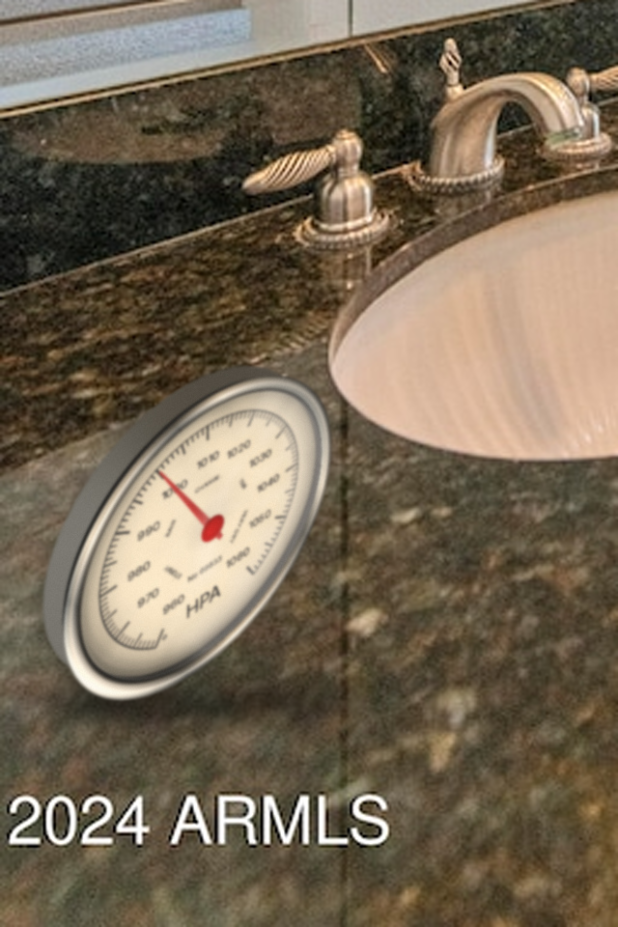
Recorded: 1000 hPa
